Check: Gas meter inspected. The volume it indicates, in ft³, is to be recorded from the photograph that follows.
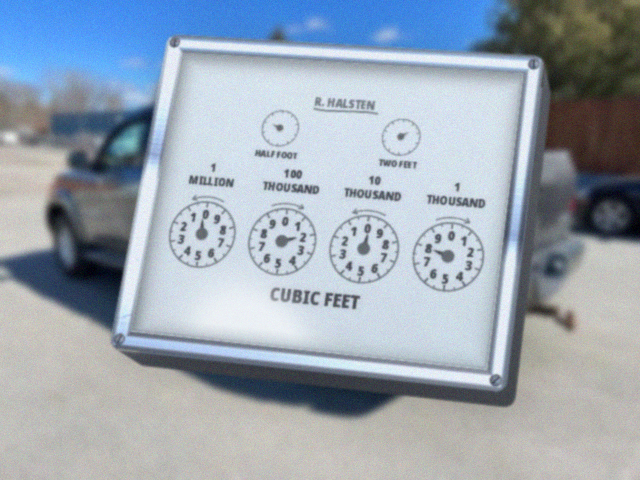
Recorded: 19800 ft³
